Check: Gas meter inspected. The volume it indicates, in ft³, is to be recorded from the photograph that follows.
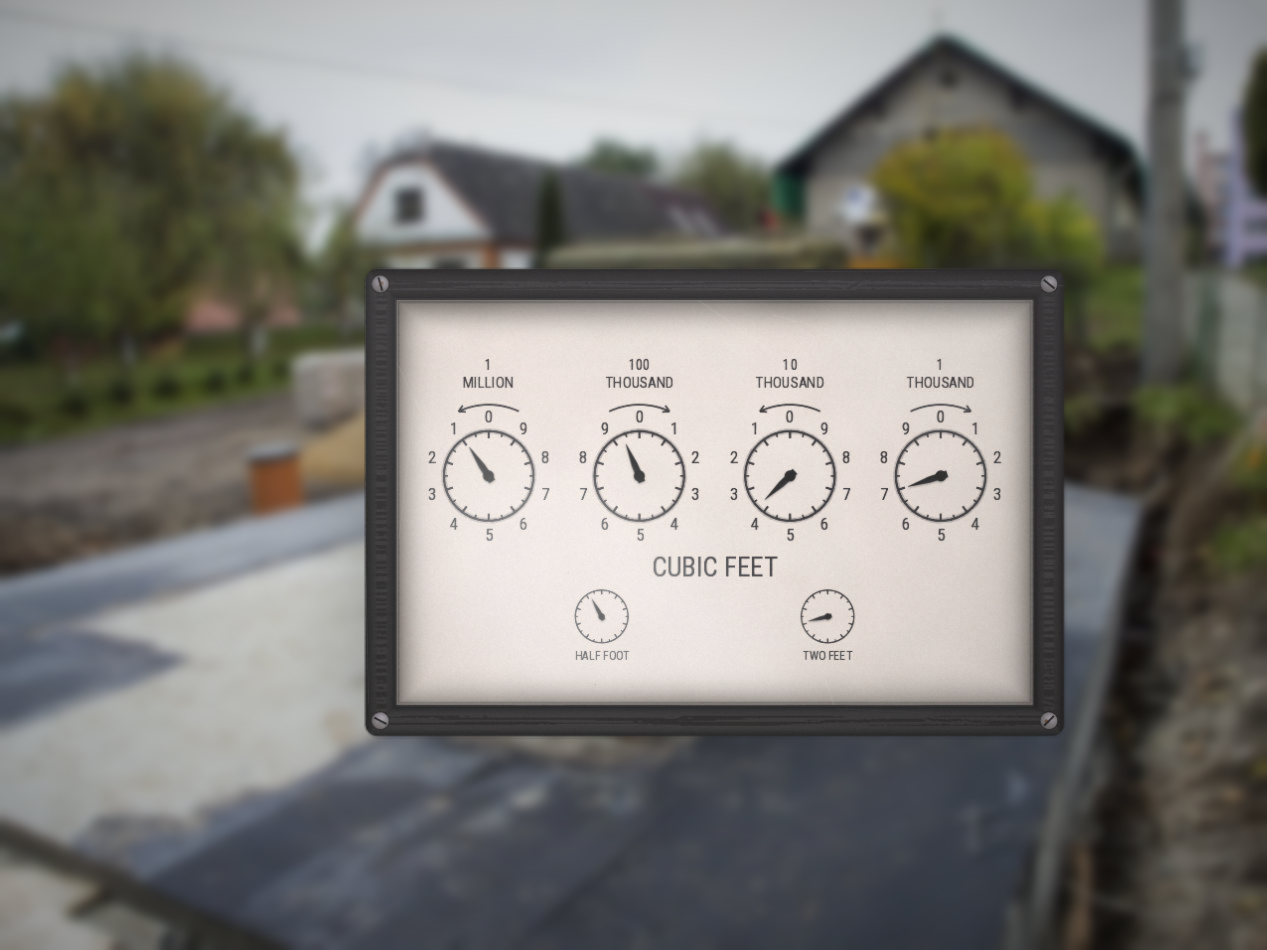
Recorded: 93700 ft³
